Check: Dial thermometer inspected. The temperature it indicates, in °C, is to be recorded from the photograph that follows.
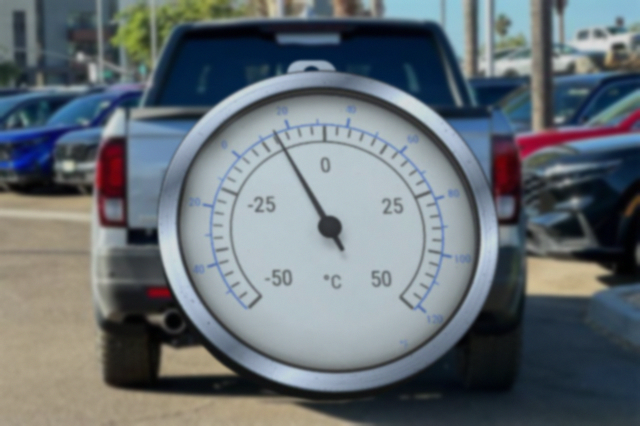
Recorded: -10 °C
